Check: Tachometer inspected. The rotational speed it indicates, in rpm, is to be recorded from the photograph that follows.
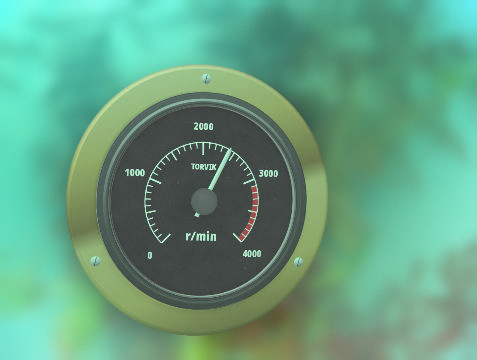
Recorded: 2400 rpm
